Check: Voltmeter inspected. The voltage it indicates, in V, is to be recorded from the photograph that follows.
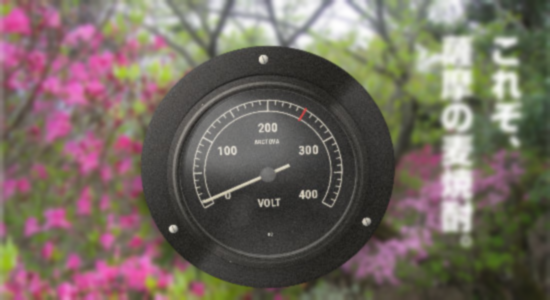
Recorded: 10 V
